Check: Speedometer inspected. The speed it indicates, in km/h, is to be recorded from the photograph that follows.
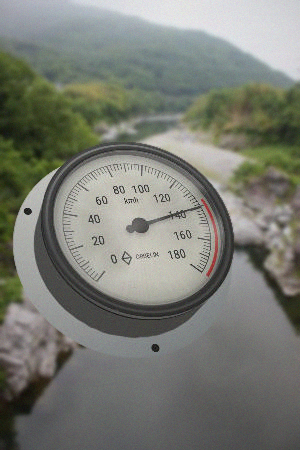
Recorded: 140 km/h
